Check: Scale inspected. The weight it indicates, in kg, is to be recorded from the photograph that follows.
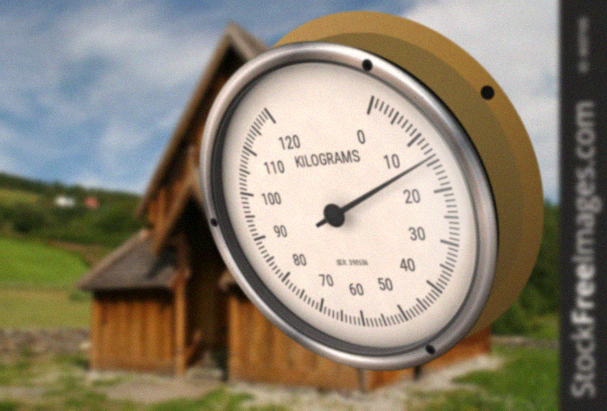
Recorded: 14 kg
